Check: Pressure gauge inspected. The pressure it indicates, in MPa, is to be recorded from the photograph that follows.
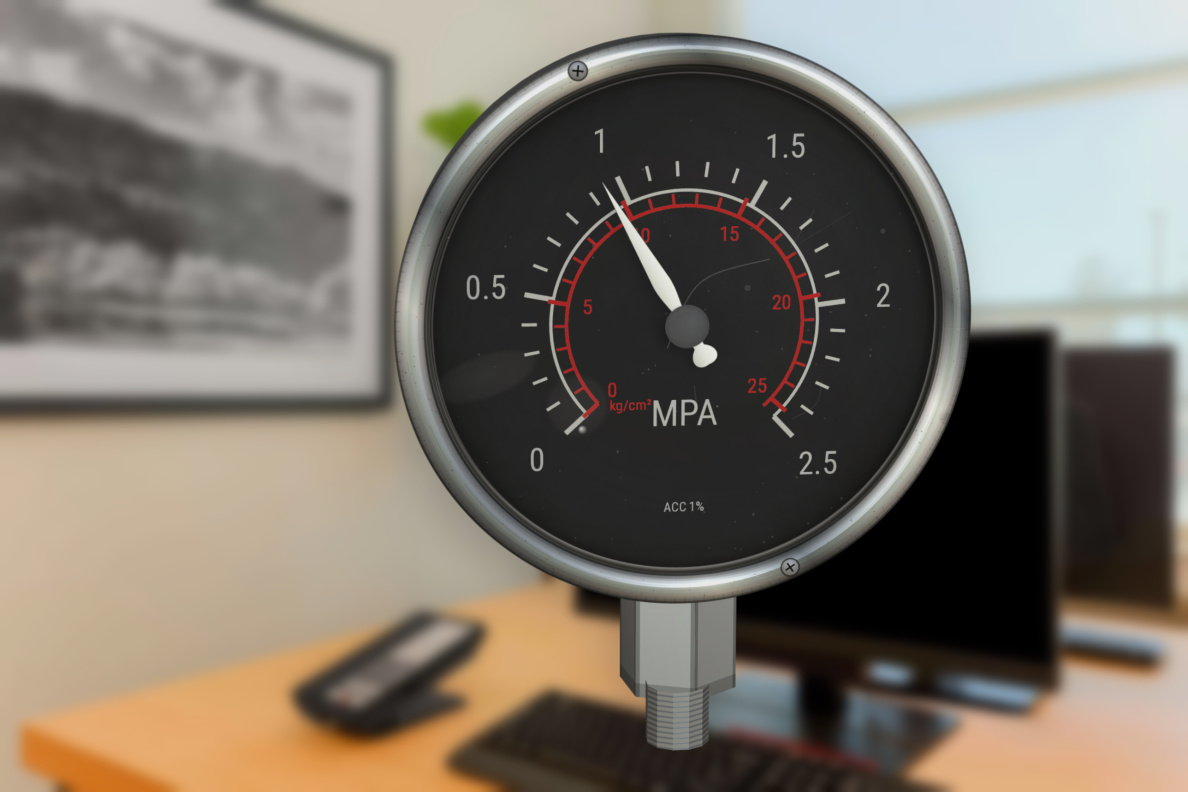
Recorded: 0.95 MPa
